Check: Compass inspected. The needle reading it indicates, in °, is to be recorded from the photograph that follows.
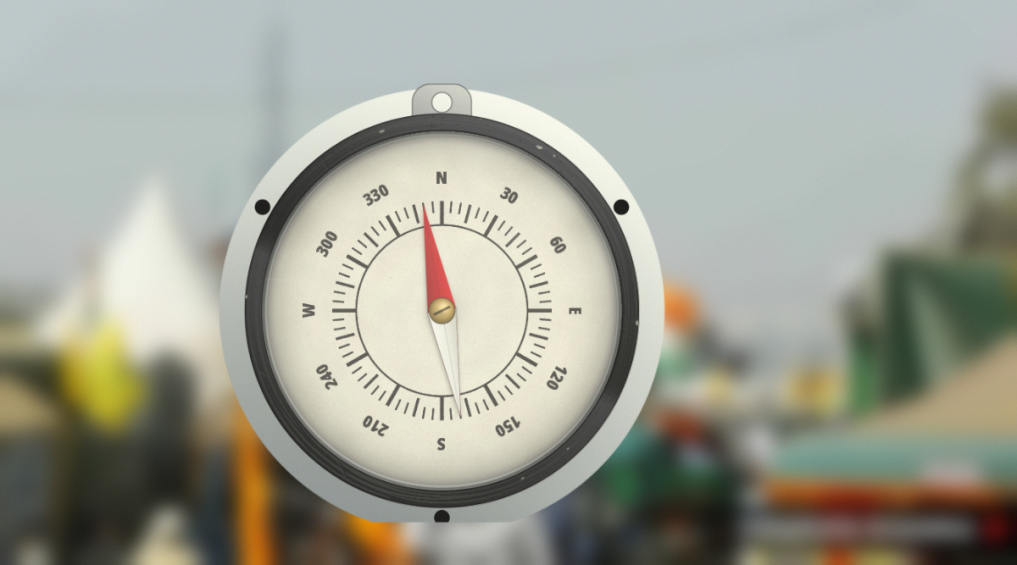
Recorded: 350 °
